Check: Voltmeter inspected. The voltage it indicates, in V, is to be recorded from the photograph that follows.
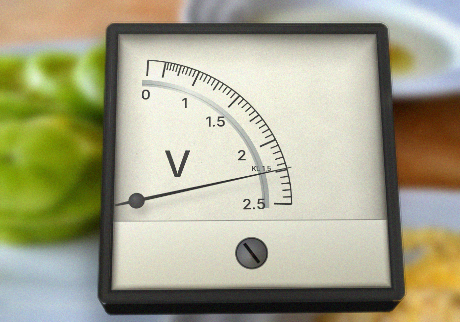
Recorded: 2.25 V
